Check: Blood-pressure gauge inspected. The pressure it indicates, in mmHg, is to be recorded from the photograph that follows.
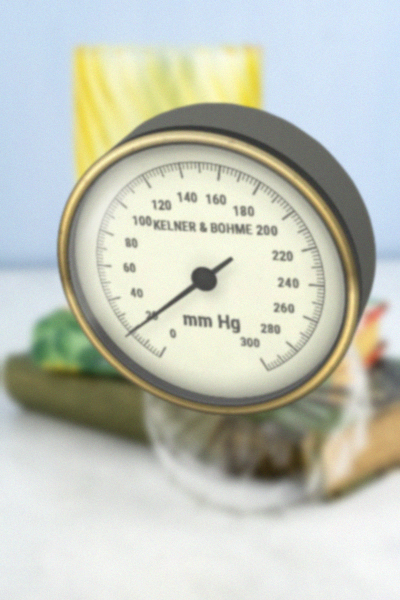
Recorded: 20 mmHg
